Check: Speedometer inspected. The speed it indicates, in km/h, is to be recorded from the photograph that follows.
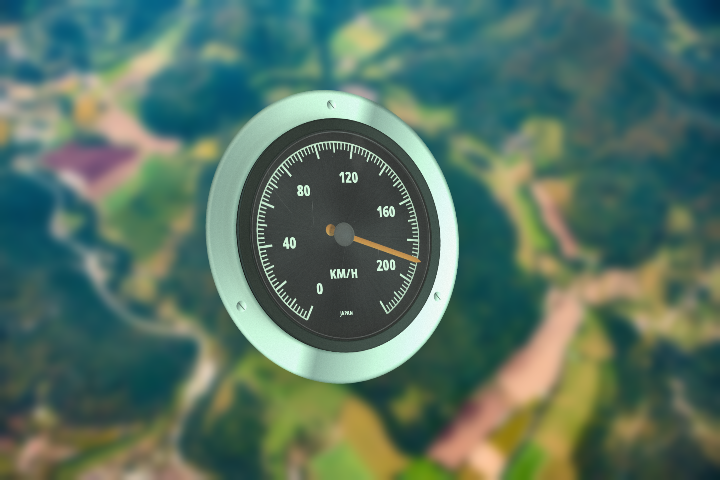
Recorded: 190 km/h
